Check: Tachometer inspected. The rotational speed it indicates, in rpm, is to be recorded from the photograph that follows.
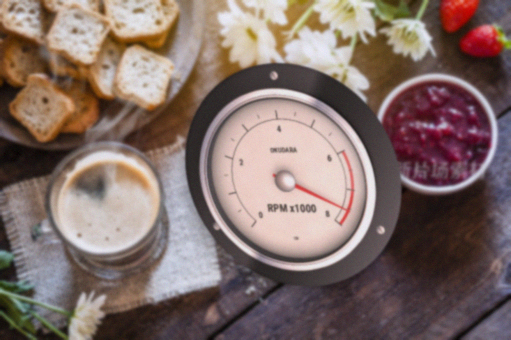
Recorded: 7500 rpm
